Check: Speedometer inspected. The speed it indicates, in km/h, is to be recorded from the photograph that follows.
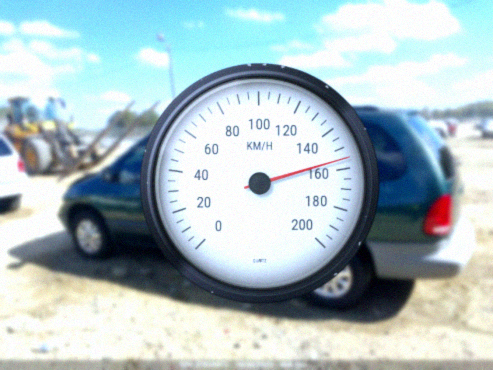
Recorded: 155 km/h
